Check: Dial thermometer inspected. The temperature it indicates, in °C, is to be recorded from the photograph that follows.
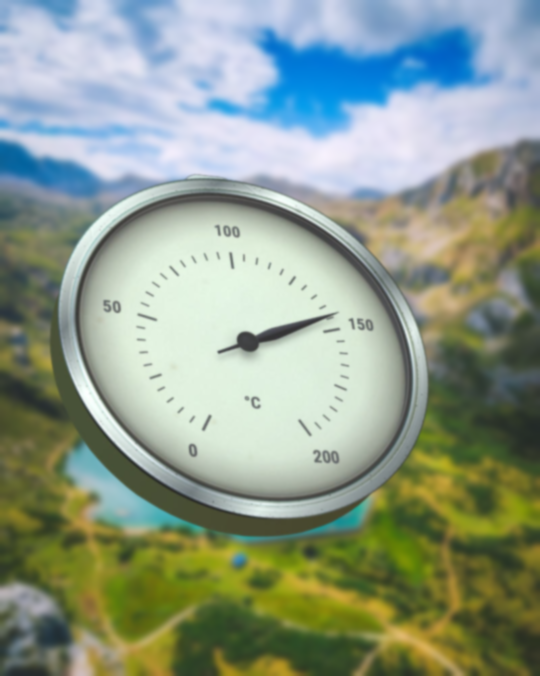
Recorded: 145 °C
